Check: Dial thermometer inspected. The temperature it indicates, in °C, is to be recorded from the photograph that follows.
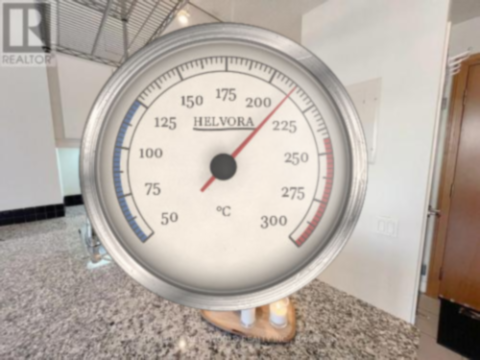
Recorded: 212.5 °C
